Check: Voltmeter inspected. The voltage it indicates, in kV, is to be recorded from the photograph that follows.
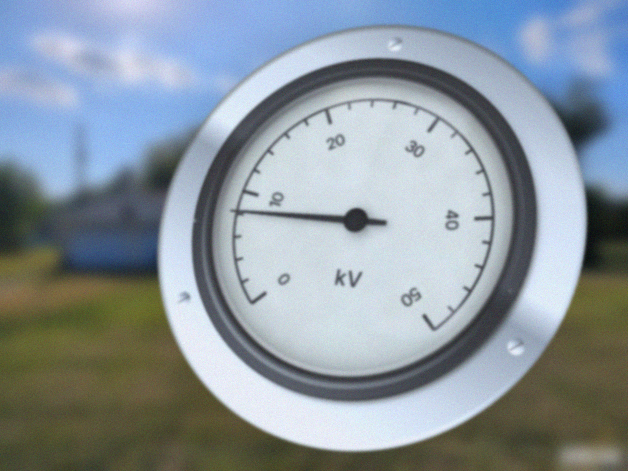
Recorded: 8 kV
